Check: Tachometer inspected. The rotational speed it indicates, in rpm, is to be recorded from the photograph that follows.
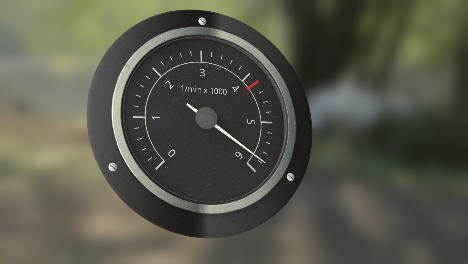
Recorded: 5800 rpm
